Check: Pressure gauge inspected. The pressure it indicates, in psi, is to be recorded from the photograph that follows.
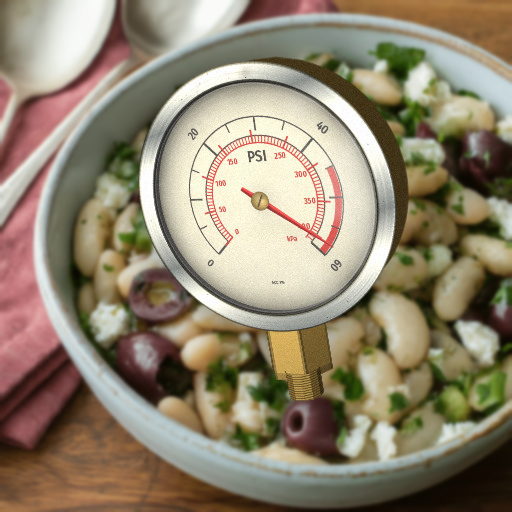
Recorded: 57.5 psi
